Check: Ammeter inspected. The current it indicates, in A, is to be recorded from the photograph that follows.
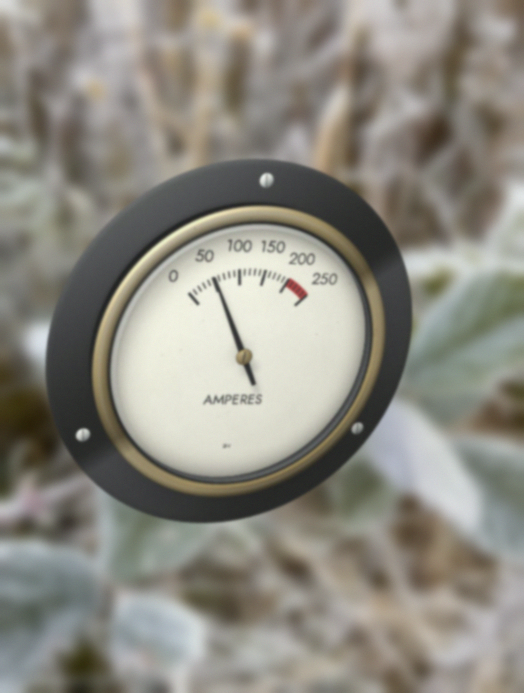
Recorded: 50 A
